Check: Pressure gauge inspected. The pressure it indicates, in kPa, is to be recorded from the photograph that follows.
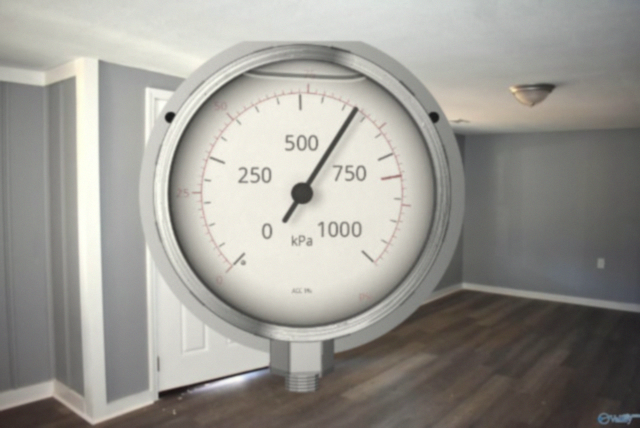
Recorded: 625 kPa
